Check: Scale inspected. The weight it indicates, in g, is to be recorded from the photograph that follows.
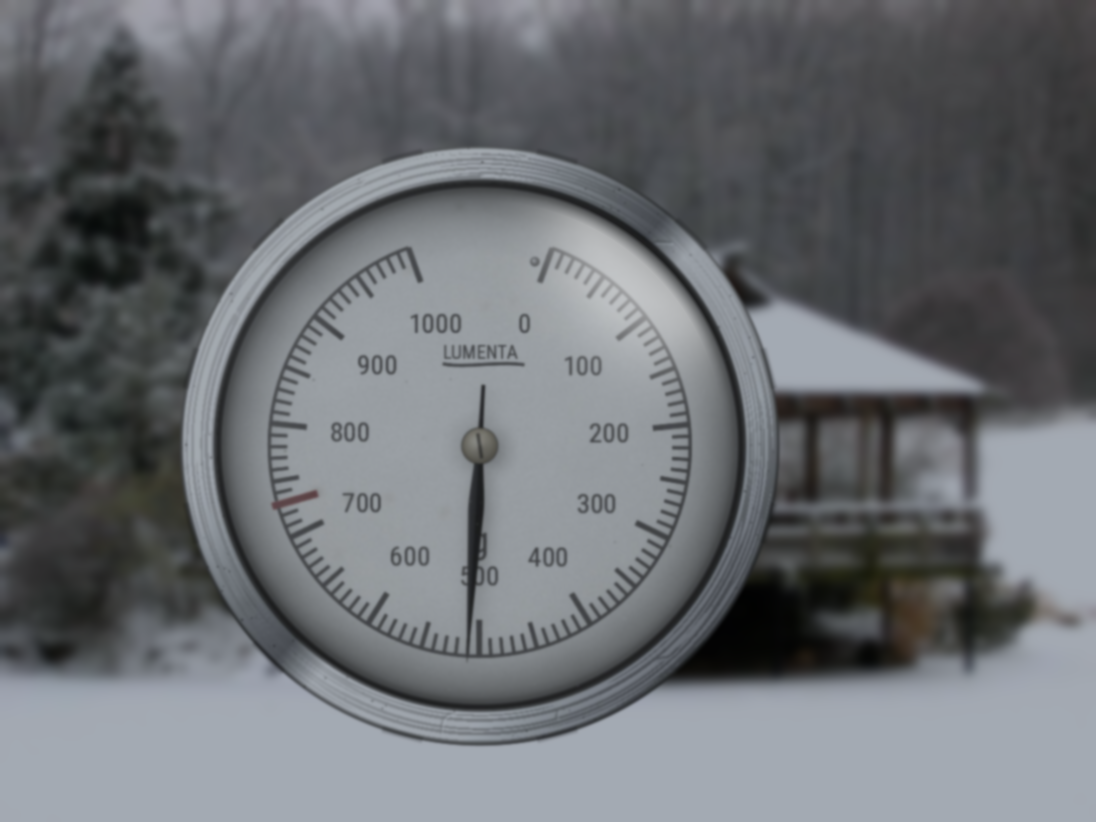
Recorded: 510 g
